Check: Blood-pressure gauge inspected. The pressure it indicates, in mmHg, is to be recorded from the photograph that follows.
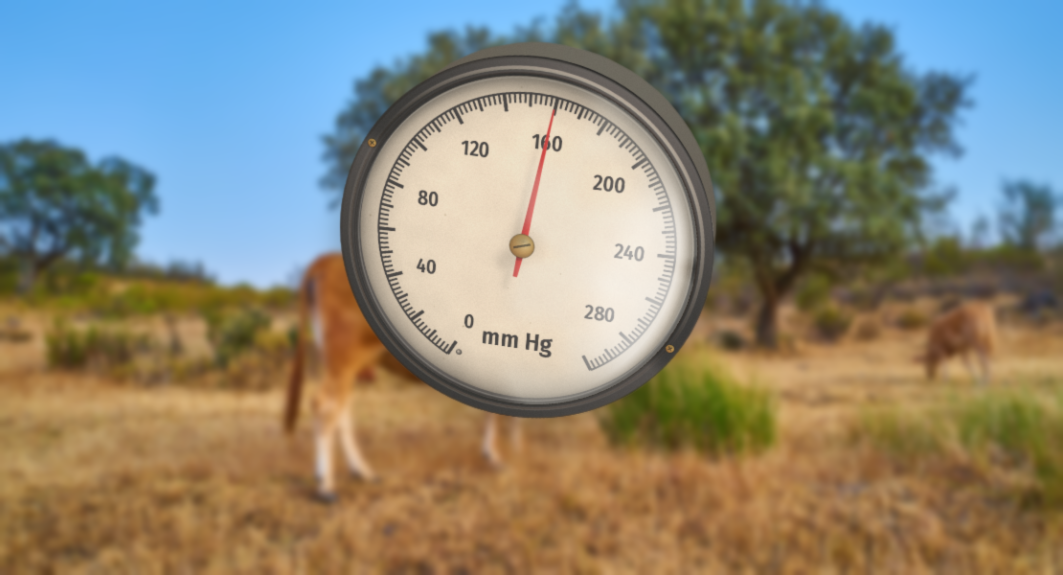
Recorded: 160 mmHg
